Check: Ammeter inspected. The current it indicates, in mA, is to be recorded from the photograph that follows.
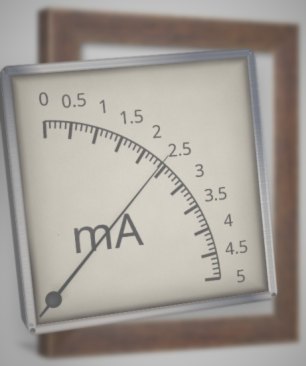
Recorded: 2.4 mA
